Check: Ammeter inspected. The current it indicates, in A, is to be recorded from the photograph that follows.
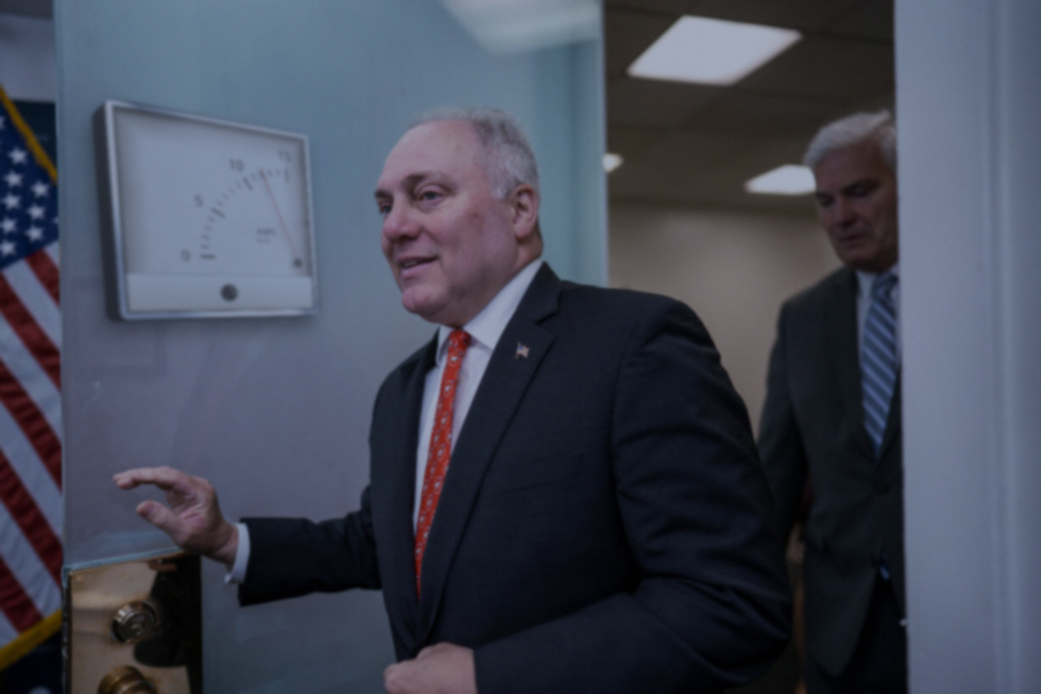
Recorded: 12 A
